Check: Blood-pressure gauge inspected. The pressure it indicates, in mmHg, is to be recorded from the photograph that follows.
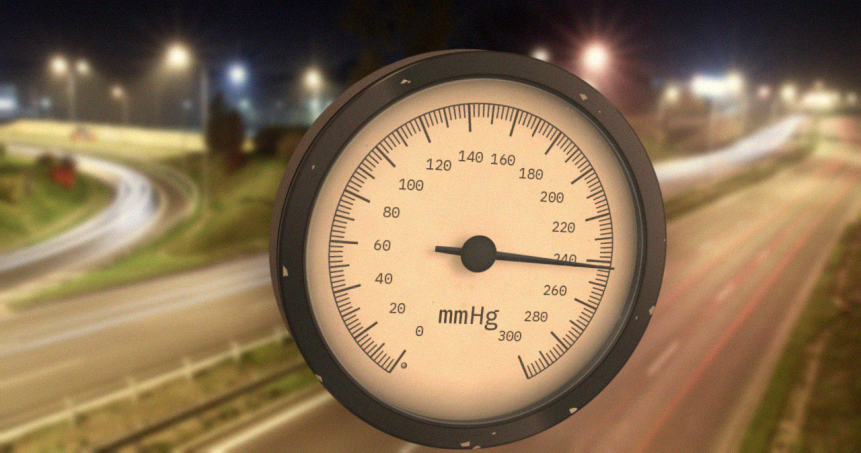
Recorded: 242 mmHg
